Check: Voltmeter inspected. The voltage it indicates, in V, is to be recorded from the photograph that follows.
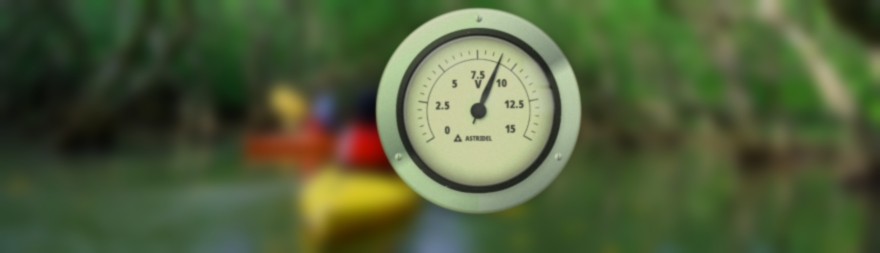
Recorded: 9 V
